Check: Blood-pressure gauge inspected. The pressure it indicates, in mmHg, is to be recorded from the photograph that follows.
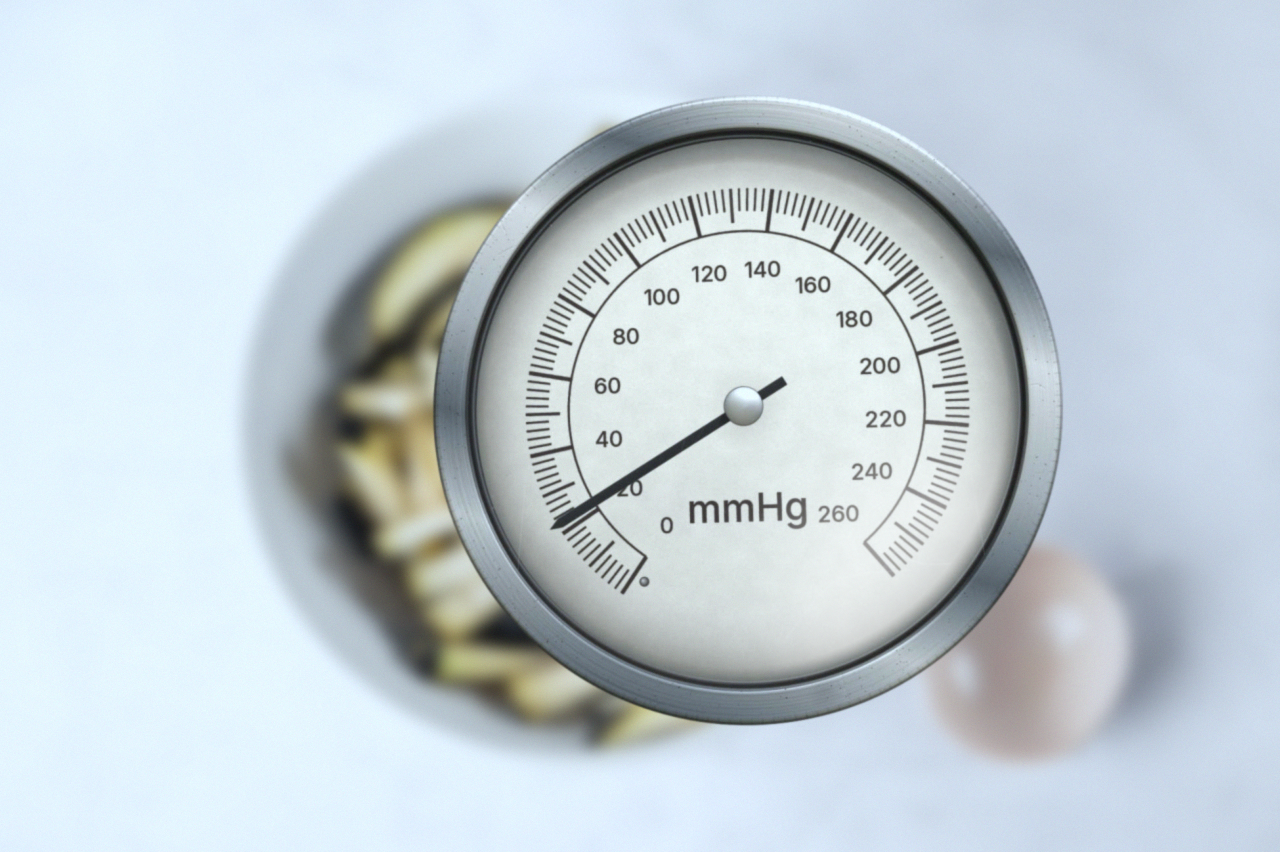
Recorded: 22 mmHg
